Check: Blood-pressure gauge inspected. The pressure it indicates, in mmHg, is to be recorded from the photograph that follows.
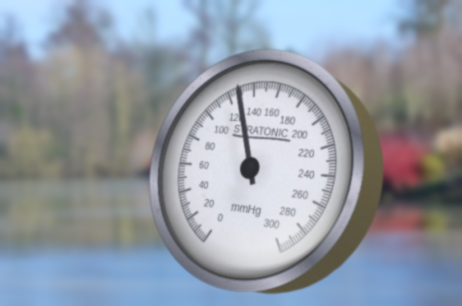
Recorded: 130 mmHg
